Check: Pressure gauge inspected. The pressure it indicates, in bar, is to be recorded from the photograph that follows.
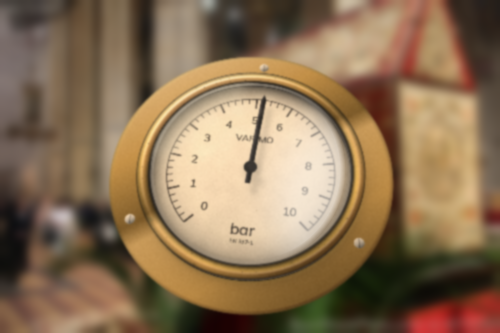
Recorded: 5.2 bar
